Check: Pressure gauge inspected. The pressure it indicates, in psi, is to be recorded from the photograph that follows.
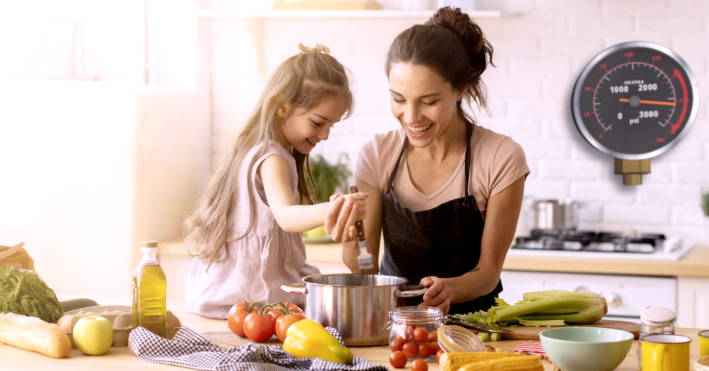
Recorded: 2600 psi
